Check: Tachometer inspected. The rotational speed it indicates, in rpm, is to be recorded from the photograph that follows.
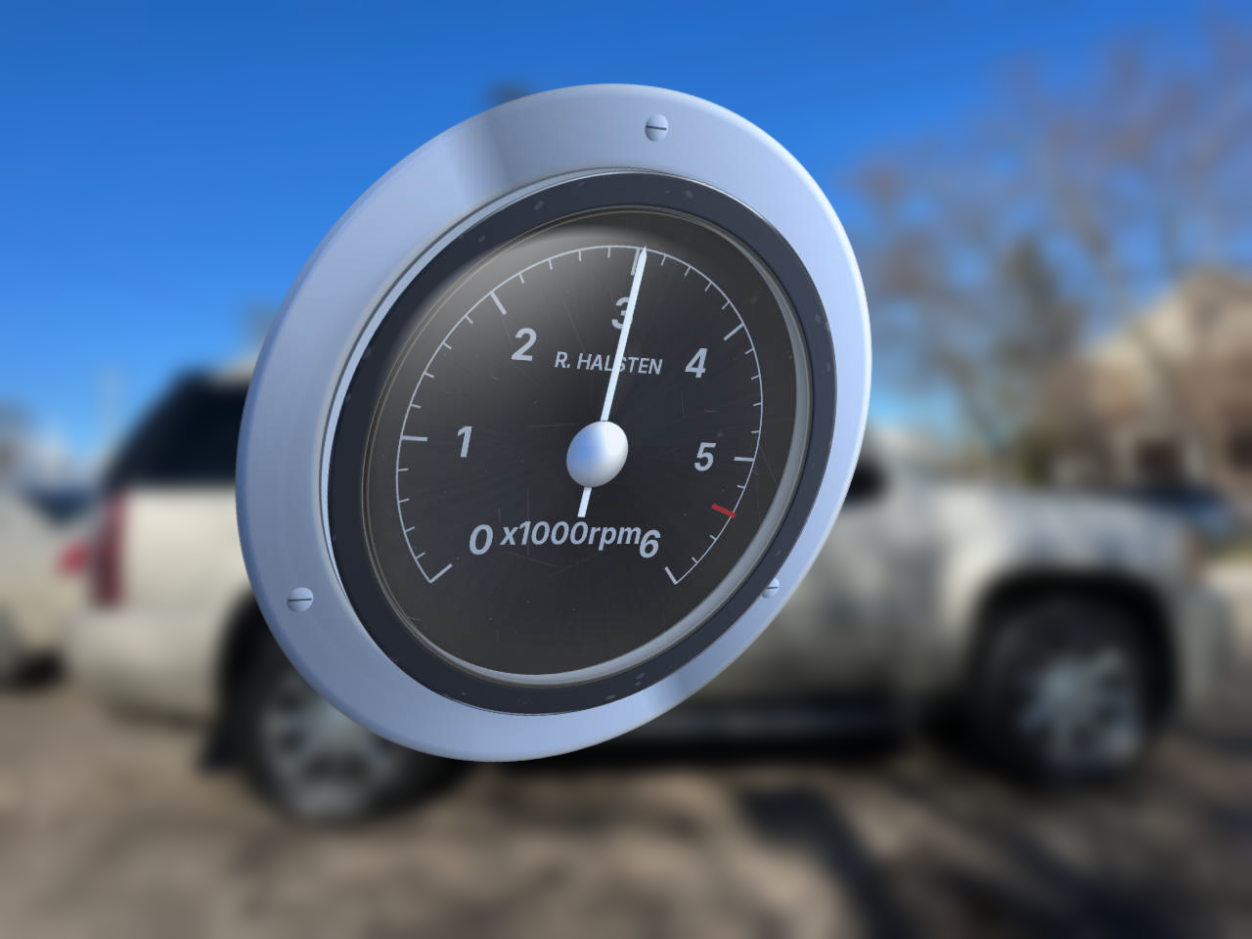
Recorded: 3000 rpm
